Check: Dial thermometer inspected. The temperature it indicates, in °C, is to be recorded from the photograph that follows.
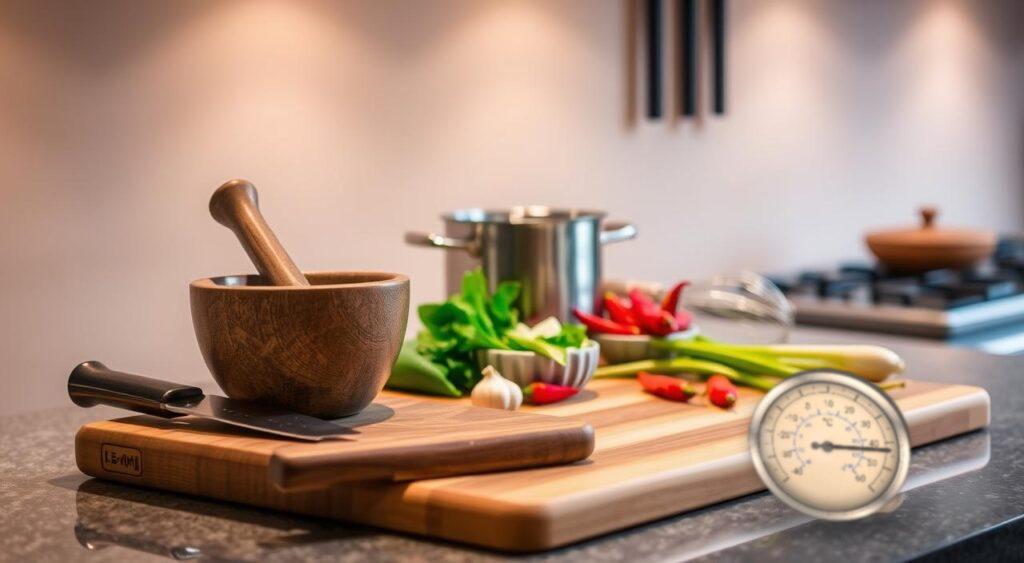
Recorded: 42.5 °C
